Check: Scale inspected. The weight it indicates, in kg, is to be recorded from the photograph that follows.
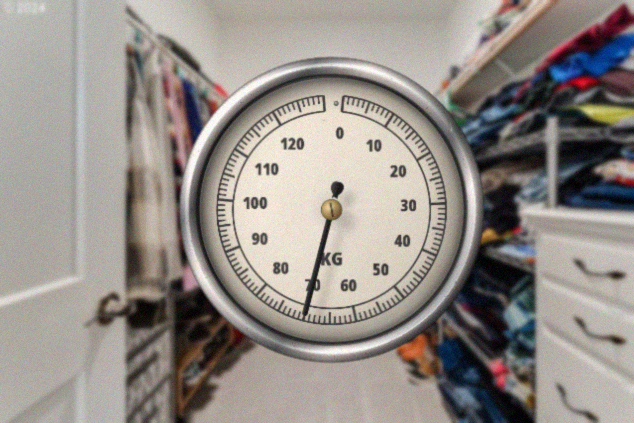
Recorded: 70 kg
